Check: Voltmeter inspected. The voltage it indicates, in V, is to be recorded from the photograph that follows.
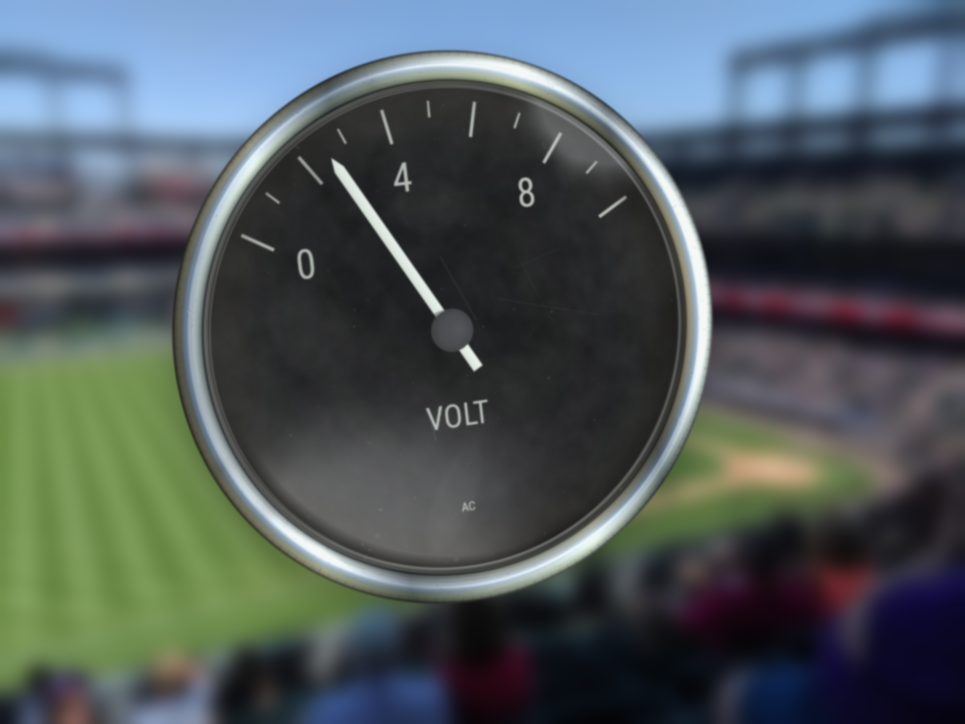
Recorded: 2.5 V
